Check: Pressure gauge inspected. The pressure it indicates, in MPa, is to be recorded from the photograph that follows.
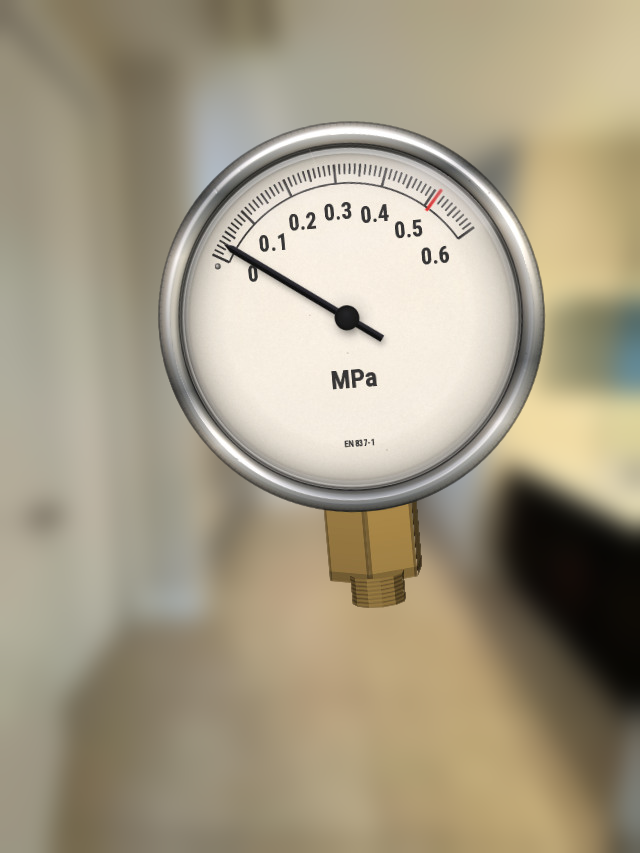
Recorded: 0.03 MPa
